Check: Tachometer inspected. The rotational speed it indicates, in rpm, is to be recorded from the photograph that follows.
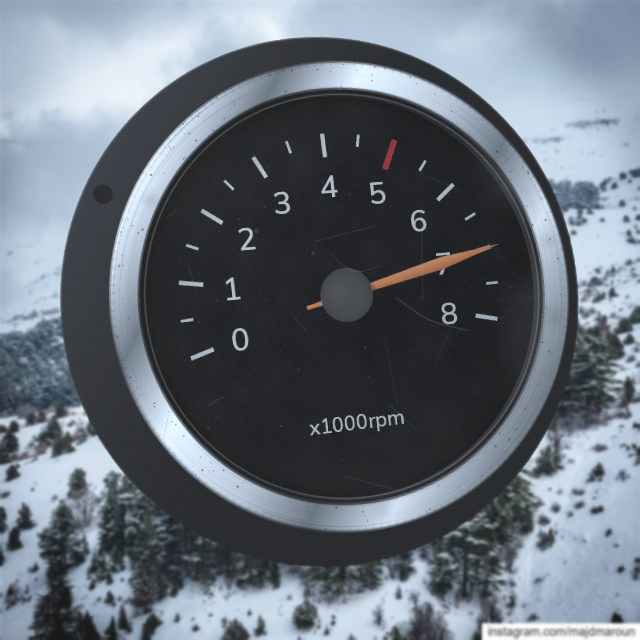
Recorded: 7000 rpm
